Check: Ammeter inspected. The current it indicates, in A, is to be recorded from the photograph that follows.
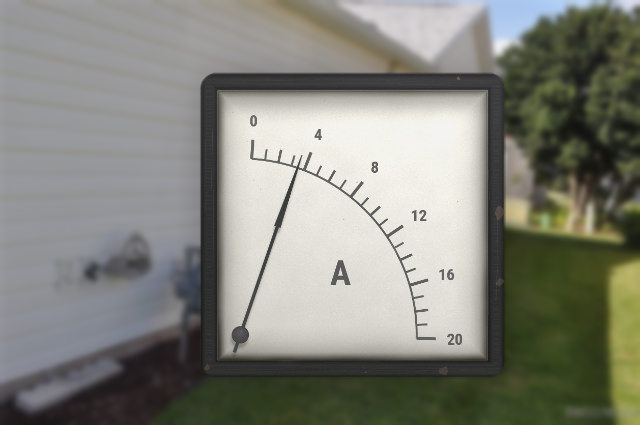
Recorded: 3.5 A
